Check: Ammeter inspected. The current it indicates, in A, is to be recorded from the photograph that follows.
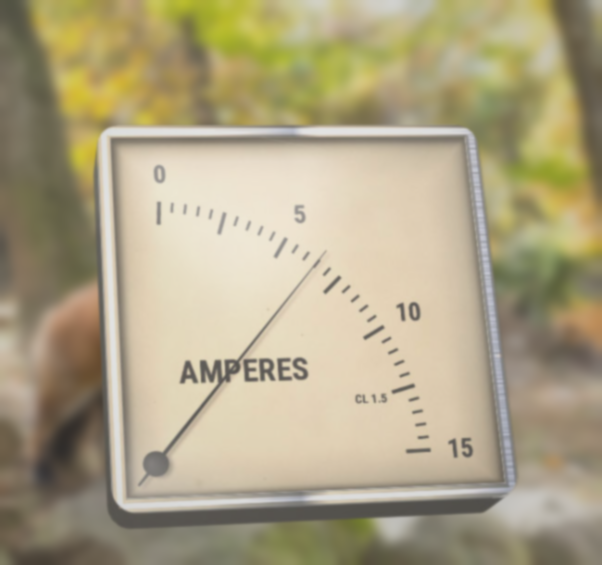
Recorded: 6.5 A
